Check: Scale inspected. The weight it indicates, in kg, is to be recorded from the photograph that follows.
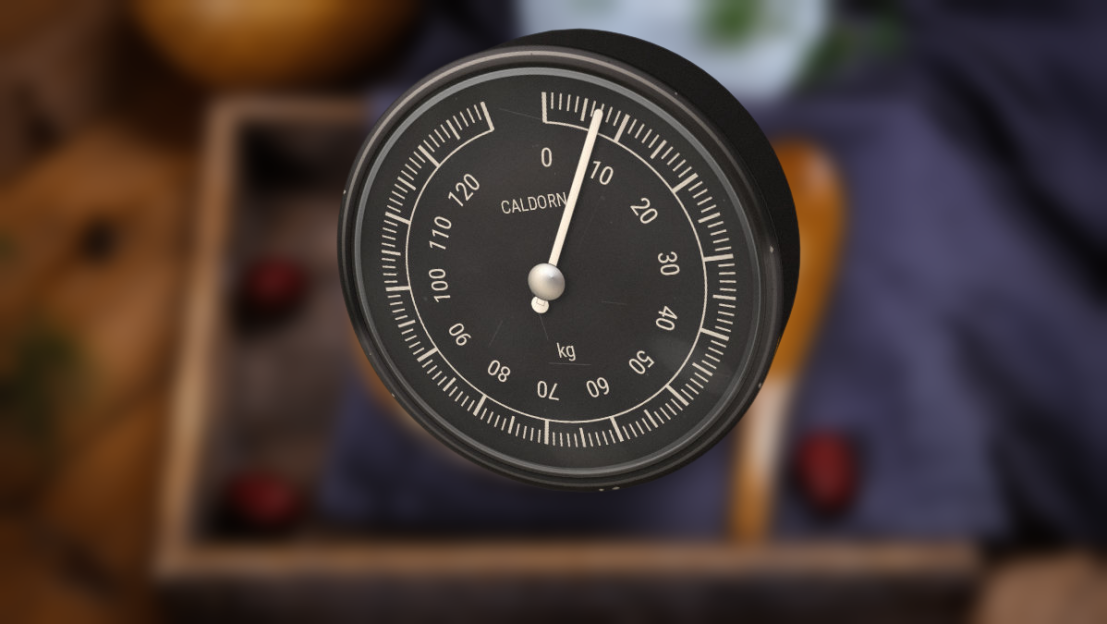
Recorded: 7 kg
